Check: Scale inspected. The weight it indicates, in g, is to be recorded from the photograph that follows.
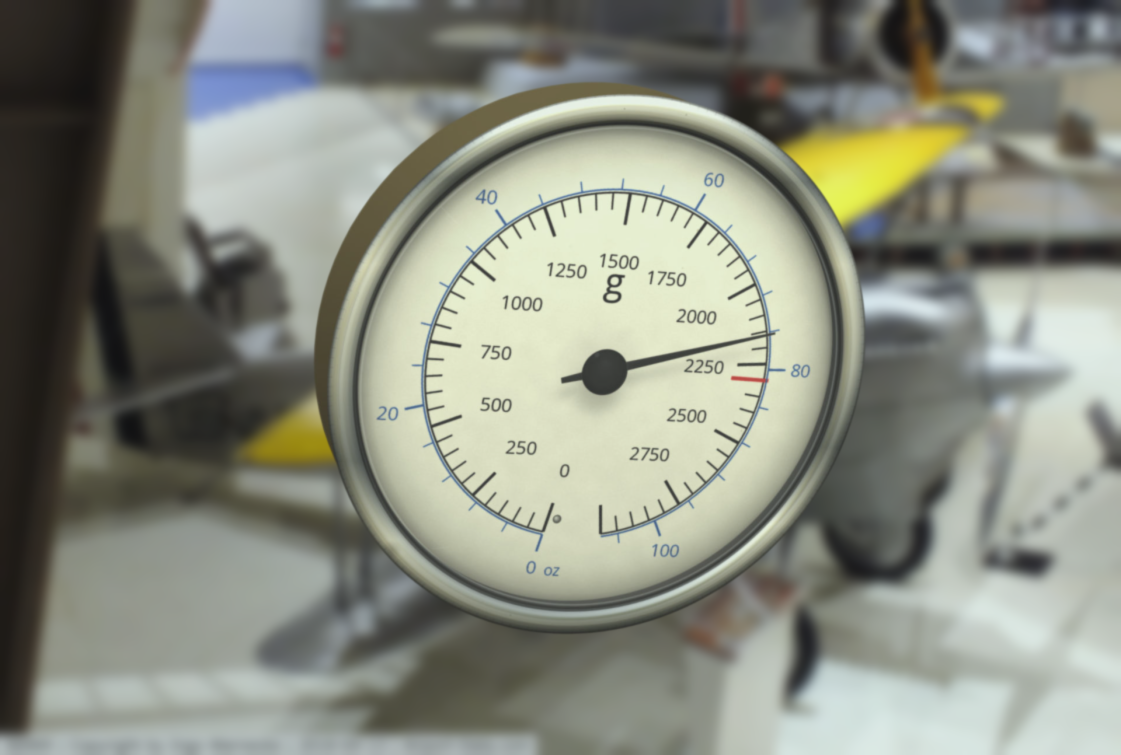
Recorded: 2150 g
